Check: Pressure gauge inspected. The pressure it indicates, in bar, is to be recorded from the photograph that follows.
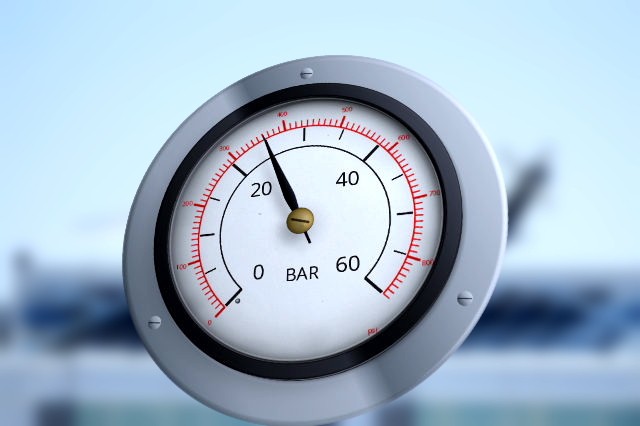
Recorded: 25 bar
